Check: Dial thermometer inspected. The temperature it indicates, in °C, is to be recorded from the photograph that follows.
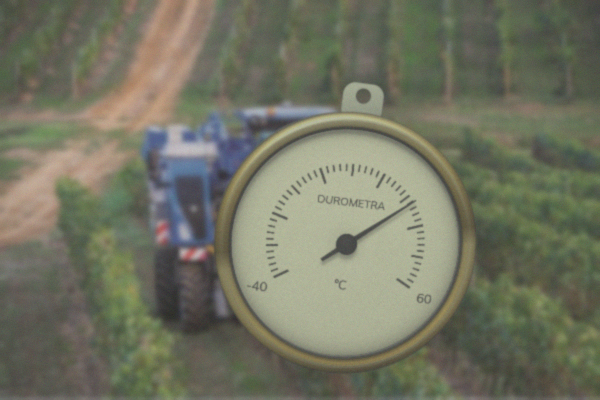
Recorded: 32 °C
